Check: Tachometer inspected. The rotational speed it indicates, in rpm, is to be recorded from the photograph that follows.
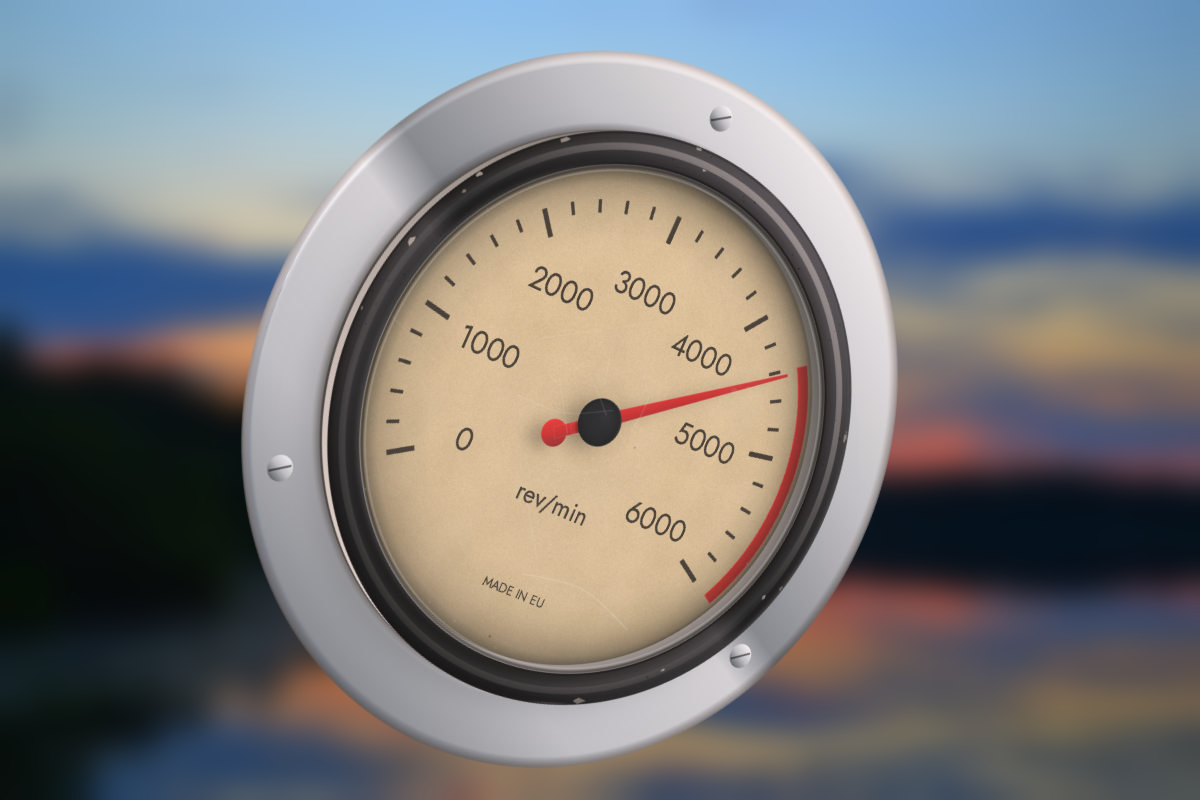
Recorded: 4400 rpm
